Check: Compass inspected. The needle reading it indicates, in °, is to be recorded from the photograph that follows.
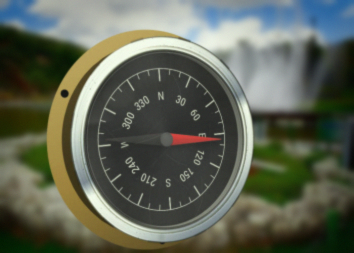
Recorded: 95 °
